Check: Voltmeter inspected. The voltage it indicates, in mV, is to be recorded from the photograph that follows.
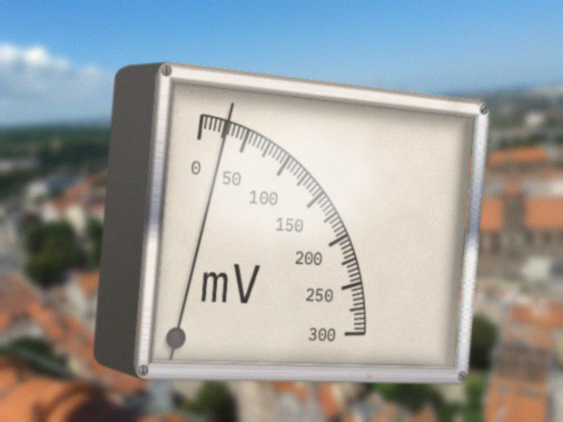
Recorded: 25 mV
